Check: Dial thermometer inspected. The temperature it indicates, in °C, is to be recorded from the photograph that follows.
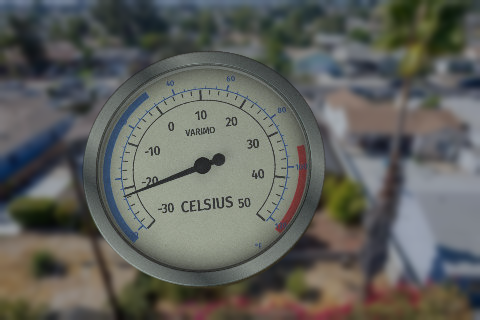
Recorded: -22 °C
